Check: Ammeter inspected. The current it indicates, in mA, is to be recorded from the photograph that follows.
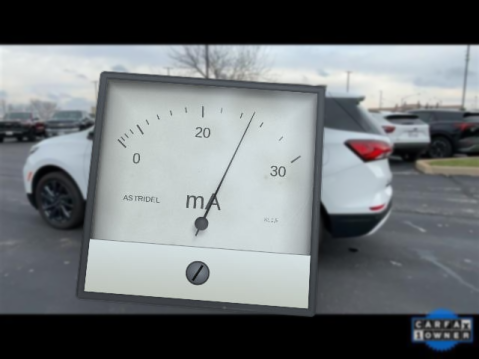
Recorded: 25 mA
